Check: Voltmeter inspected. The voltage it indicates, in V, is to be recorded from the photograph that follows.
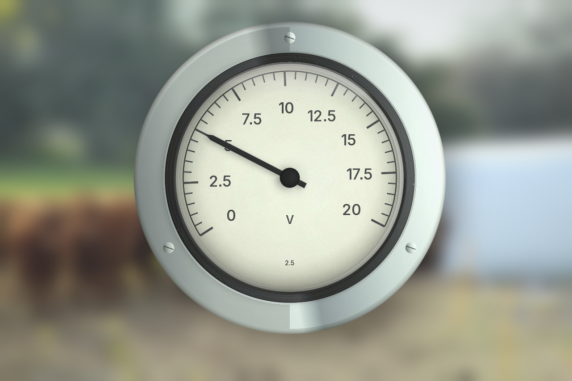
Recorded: 5 V
